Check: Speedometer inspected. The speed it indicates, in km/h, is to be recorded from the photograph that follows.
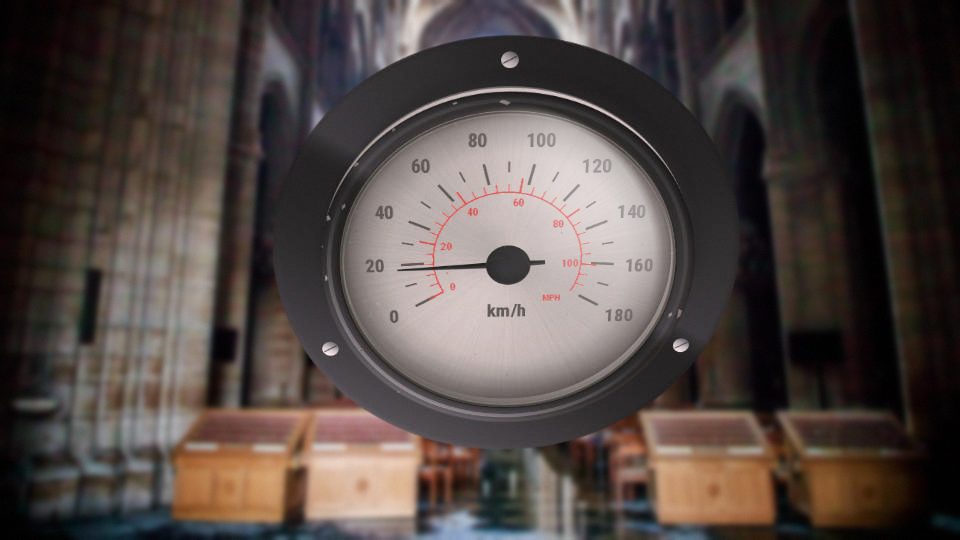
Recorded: 20 km/h
